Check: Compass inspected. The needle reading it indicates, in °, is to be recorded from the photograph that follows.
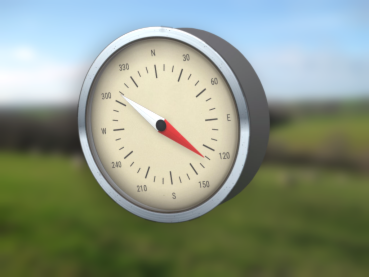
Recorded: 130 °
